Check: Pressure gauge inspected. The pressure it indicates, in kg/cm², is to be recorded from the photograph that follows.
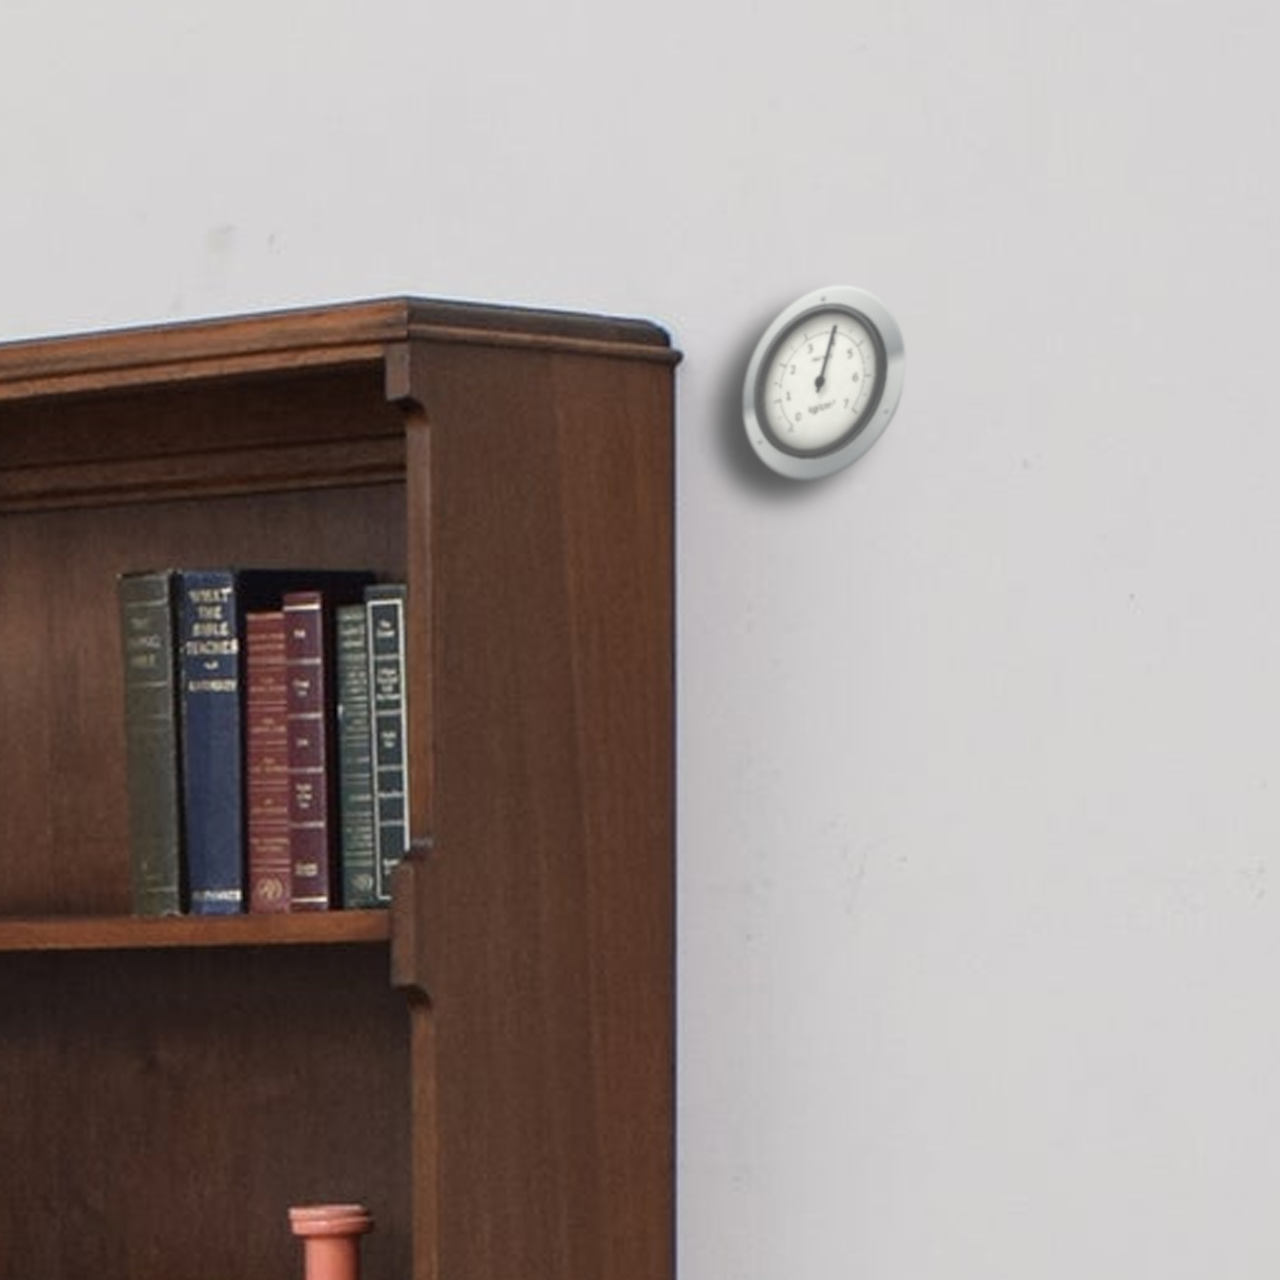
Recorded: 4 kg/cm²
